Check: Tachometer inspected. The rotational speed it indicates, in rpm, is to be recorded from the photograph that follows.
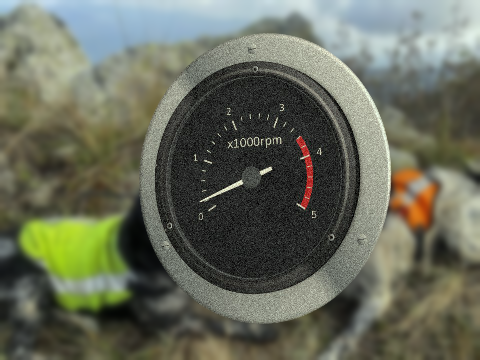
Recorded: 200 rpm
